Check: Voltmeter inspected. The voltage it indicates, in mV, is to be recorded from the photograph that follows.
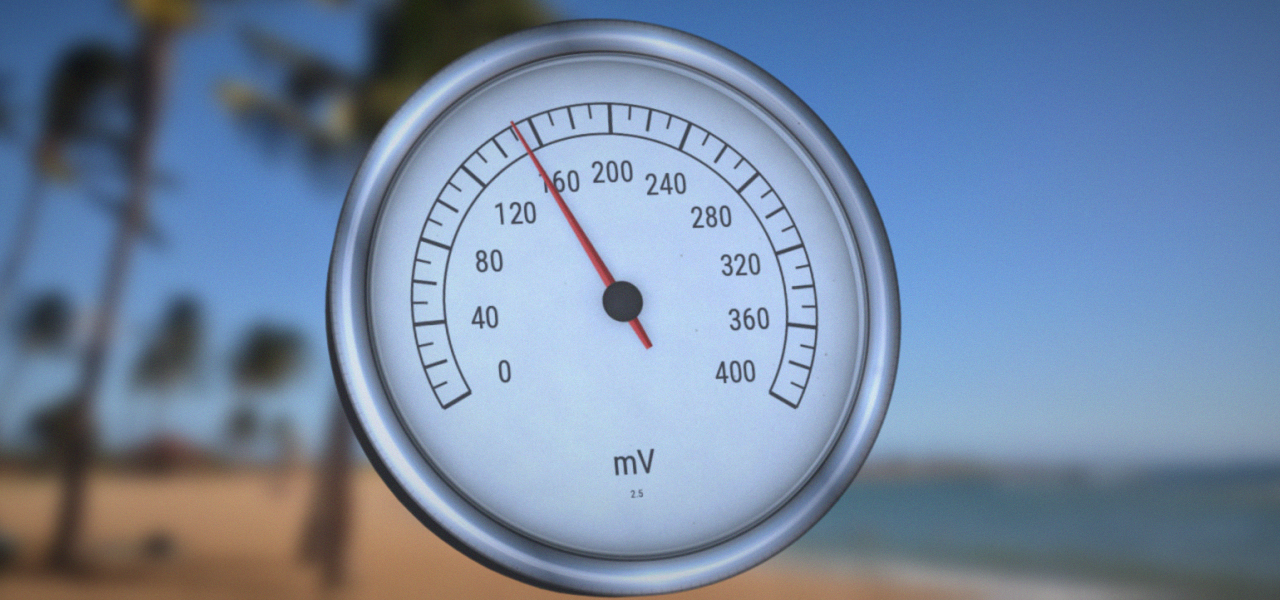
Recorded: 150 mV
